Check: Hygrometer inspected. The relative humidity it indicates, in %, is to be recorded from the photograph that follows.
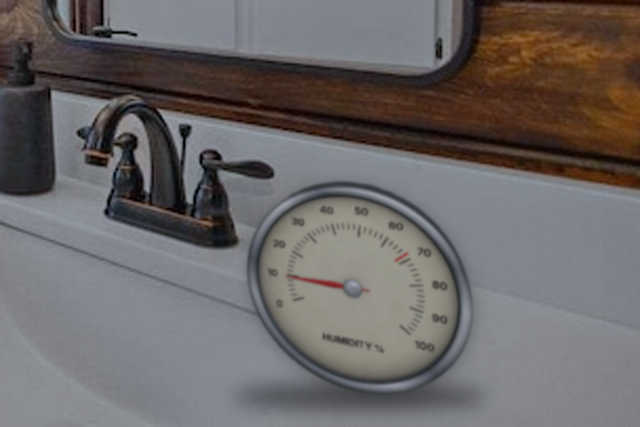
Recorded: 10 %
